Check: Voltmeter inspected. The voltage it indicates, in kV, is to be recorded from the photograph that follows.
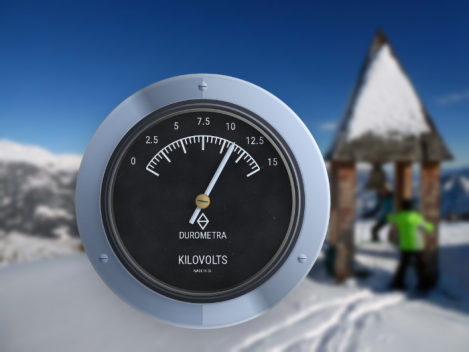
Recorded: 11 kV
